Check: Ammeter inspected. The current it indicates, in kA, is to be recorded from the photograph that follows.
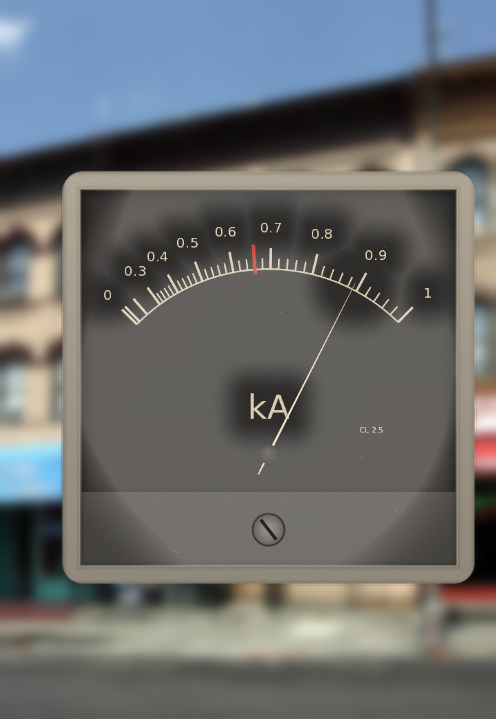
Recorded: 0.89 kA
